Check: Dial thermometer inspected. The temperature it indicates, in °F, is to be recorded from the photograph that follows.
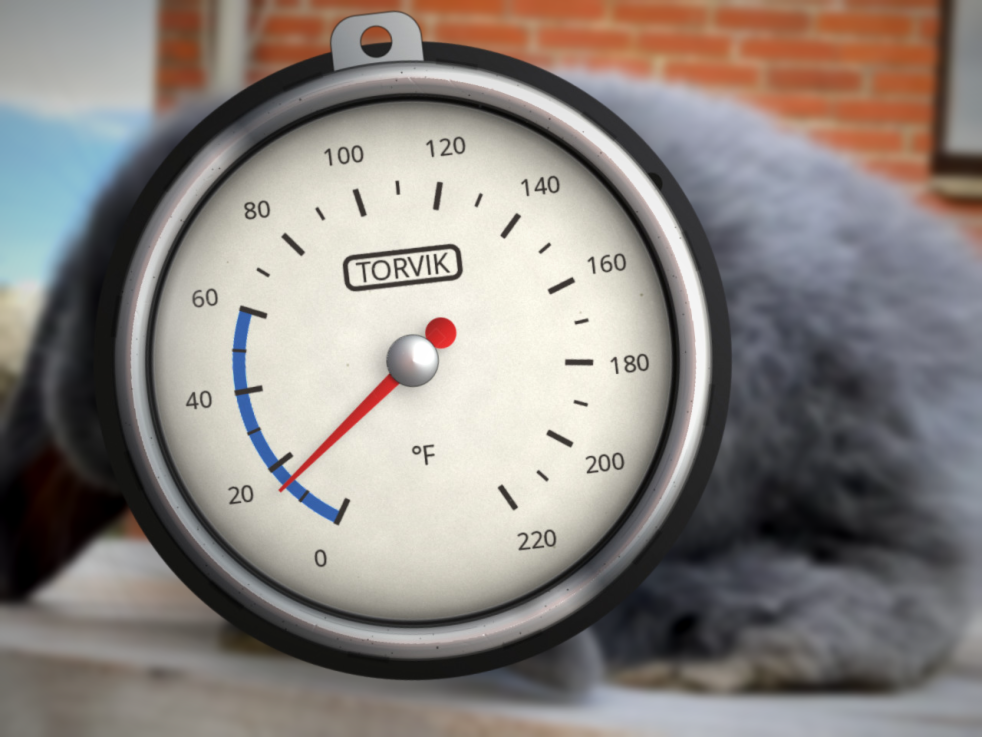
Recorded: 15 °F
